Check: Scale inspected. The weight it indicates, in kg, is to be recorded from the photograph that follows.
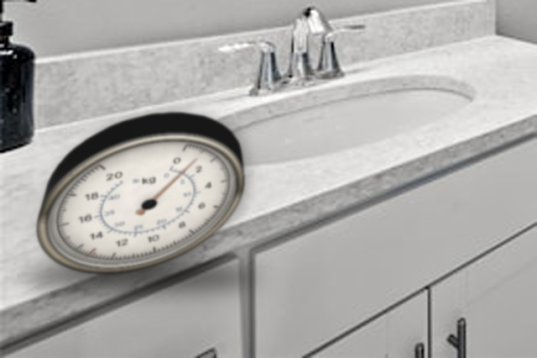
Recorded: 1 kg
